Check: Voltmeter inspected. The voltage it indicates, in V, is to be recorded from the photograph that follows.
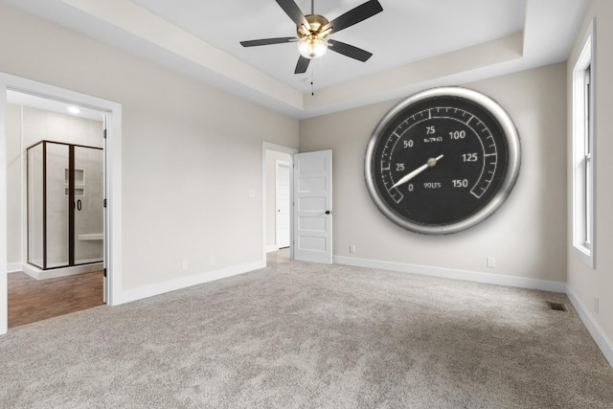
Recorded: 10 V
